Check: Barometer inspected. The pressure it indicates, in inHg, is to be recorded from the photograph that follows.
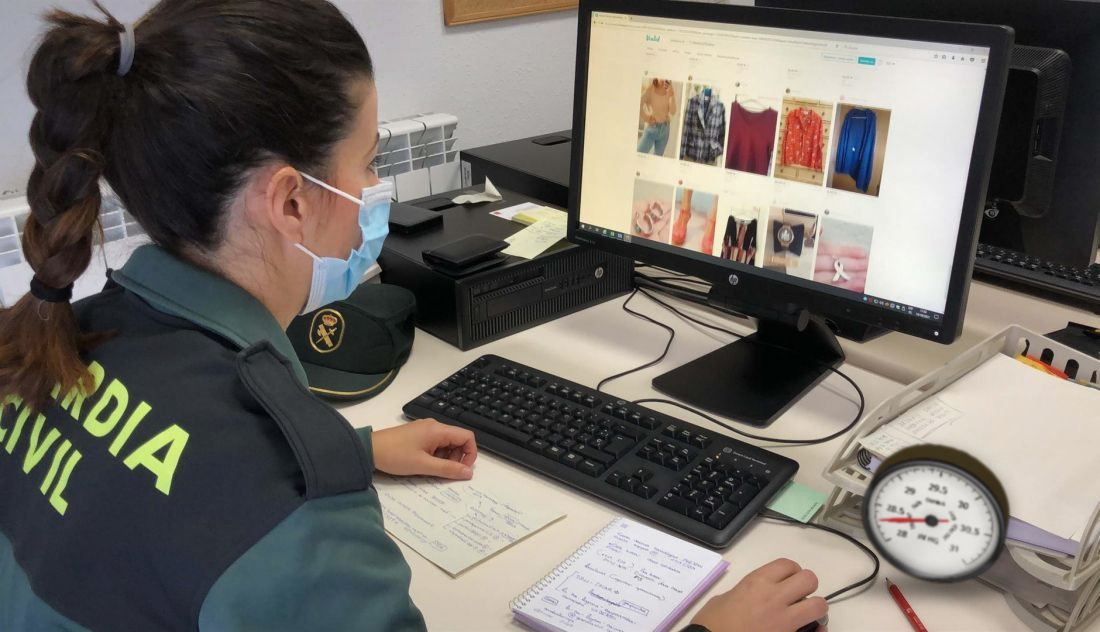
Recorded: 28.3 inHg
